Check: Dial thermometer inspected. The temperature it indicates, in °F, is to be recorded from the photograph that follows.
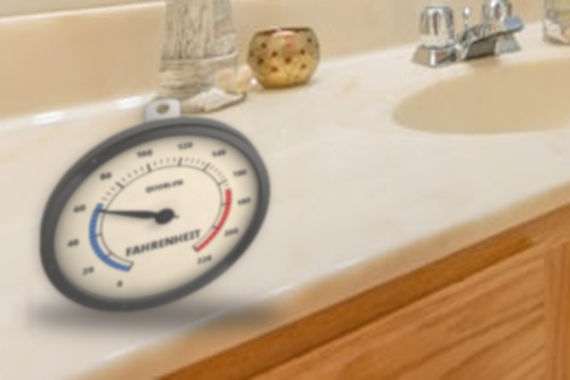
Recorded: 60 °F
